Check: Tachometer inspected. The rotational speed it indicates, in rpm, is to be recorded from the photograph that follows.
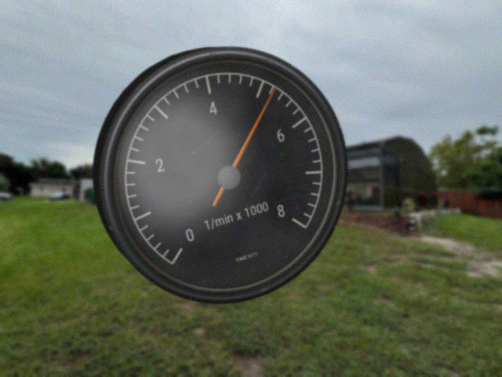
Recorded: 5200 rpm
